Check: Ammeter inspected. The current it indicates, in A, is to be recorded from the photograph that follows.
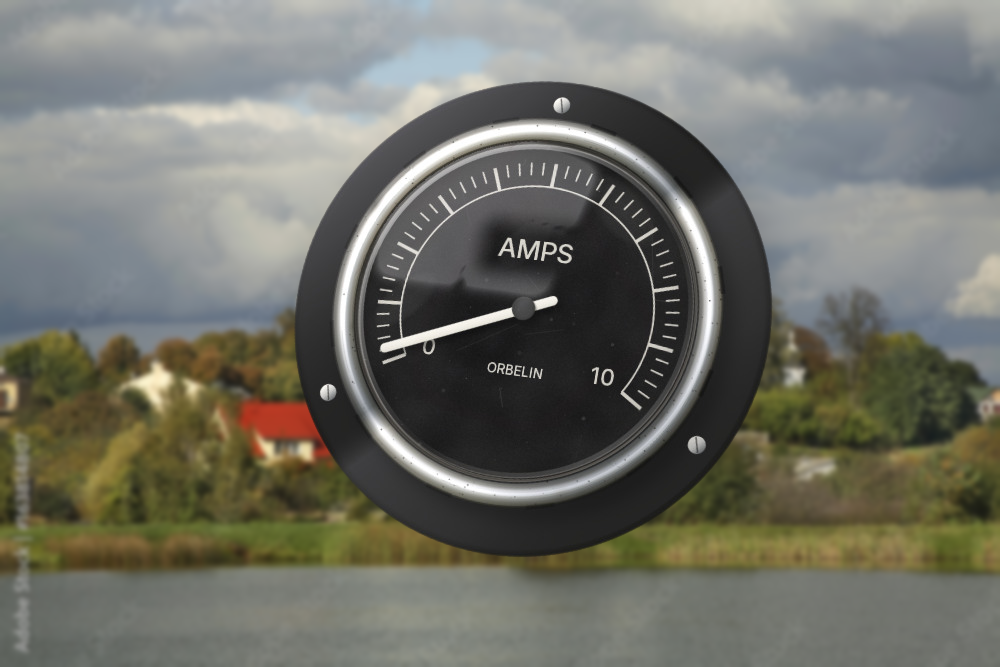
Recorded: 0.2 A
